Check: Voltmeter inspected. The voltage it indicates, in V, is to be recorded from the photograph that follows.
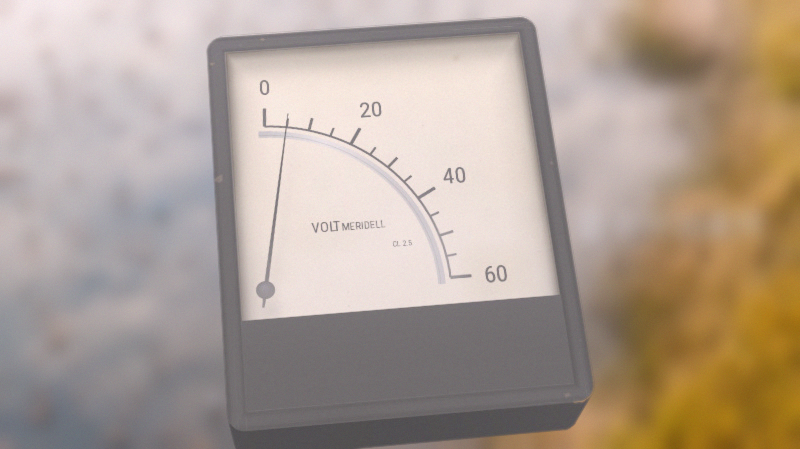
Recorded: 5 V
